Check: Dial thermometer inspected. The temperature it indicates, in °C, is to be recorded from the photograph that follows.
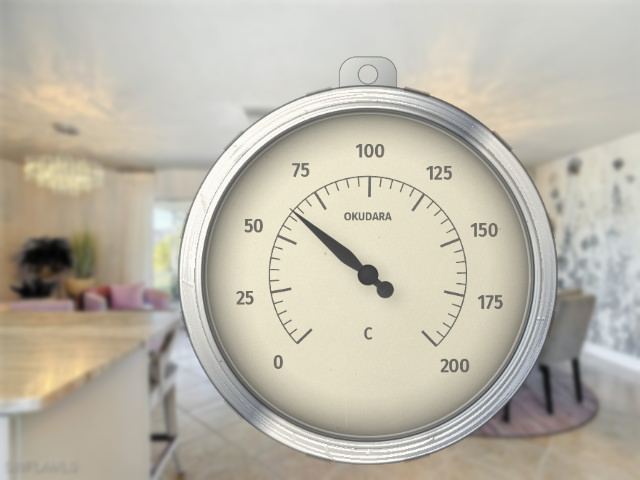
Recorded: 62.5 °C
